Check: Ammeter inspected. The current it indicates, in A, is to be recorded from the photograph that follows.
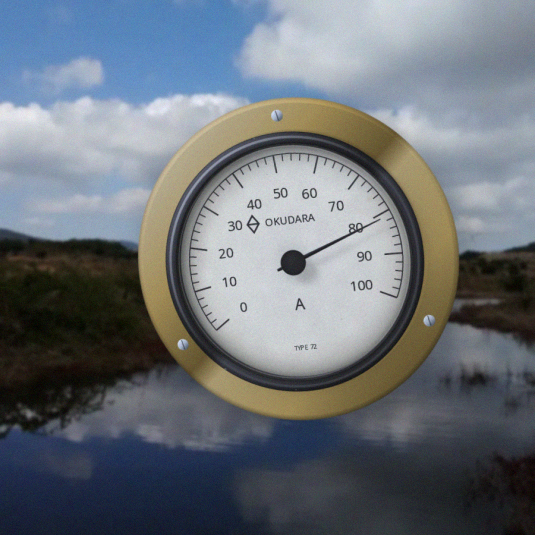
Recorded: 81 A
